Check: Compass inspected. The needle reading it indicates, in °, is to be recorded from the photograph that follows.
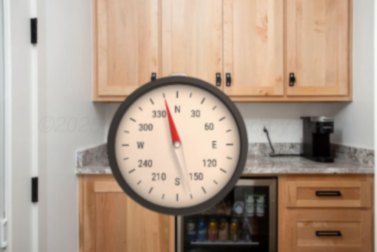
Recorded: 345 °
